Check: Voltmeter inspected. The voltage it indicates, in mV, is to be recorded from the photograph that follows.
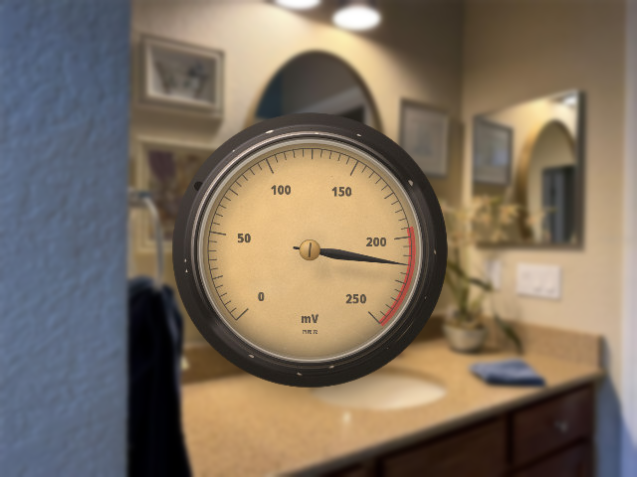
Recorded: 215 mV
